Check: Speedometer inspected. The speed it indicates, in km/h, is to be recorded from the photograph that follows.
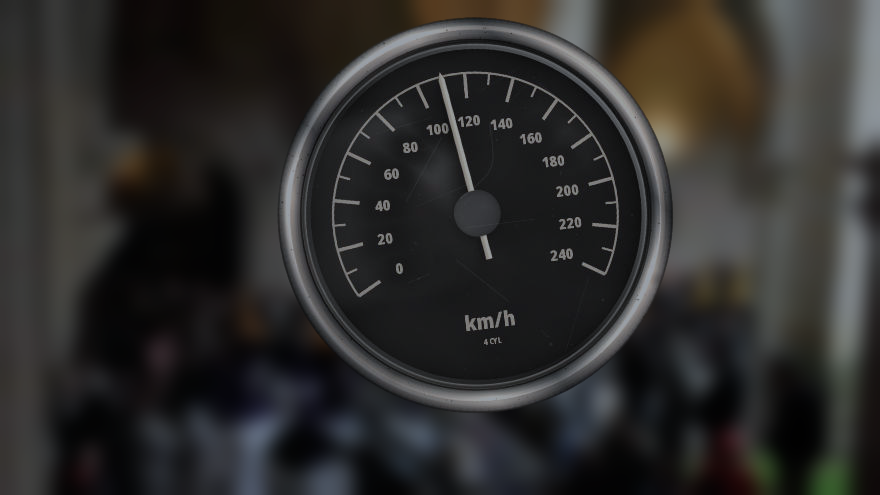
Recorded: 110 km/h
